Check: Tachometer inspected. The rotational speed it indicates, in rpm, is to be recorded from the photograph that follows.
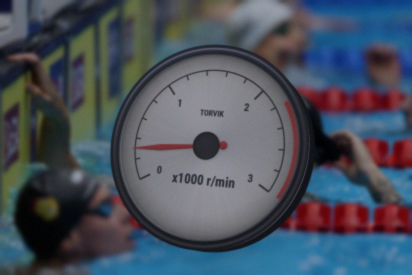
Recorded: 300 rpm
